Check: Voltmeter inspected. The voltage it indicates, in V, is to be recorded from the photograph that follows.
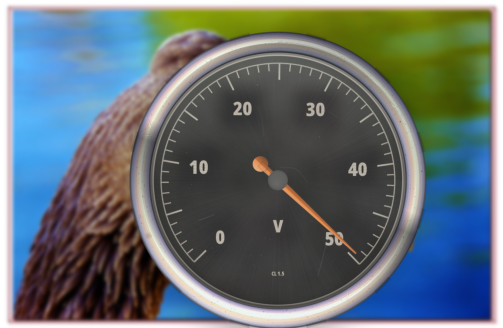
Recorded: 49.5 V
